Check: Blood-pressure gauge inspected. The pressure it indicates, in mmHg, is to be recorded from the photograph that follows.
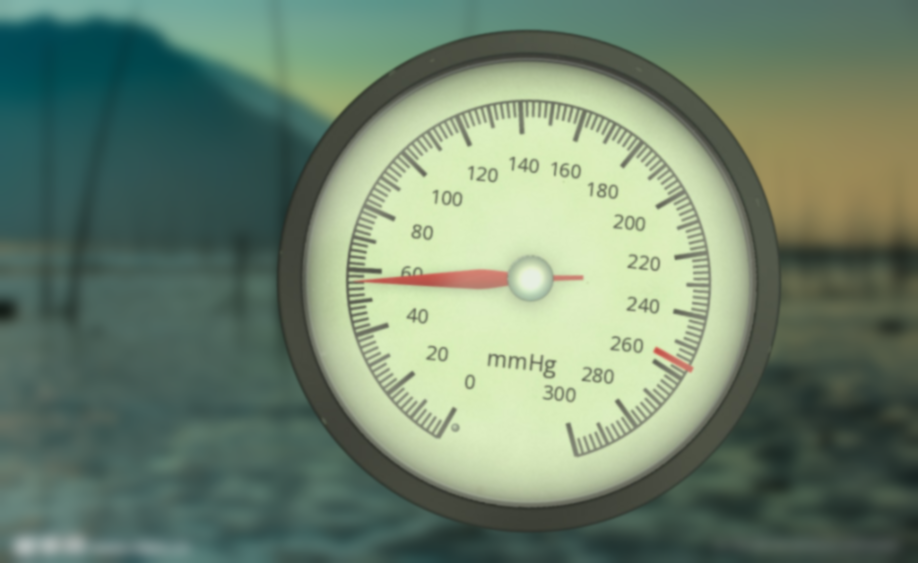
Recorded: 56 mmHg
